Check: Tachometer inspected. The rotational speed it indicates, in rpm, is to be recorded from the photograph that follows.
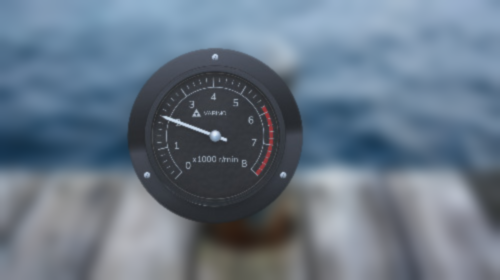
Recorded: 2000 rpm
